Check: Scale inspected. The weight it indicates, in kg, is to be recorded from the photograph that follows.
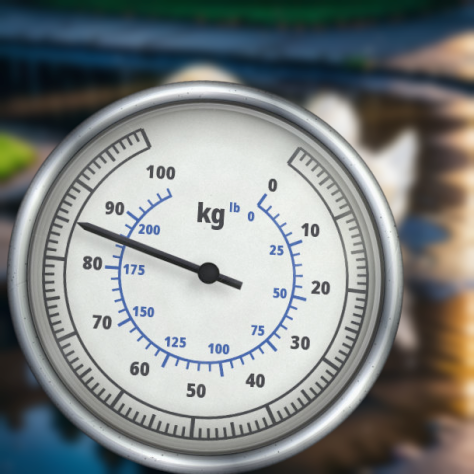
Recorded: 85 kg
